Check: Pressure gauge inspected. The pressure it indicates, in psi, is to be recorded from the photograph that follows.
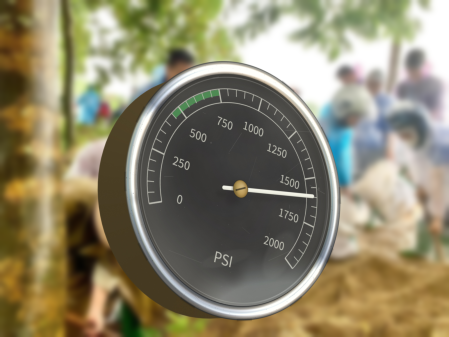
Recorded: 1600 psi
